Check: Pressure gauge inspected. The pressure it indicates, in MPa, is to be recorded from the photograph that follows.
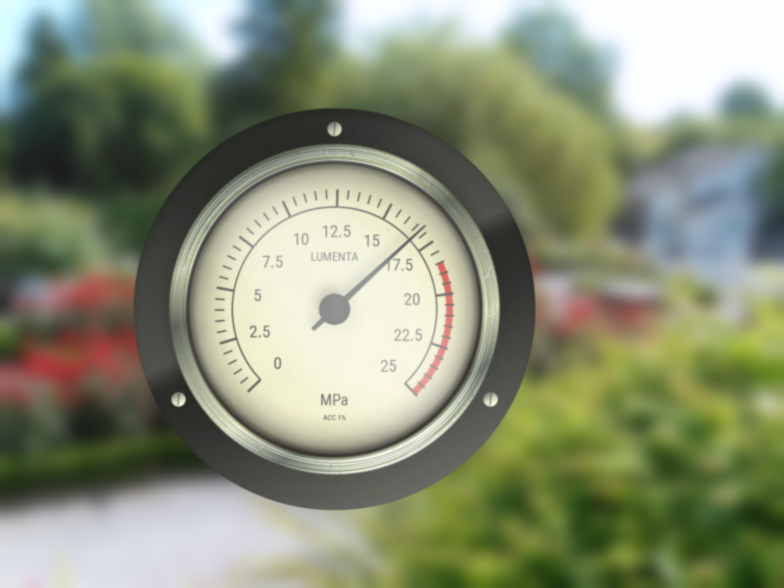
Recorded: 16.75 MPa
